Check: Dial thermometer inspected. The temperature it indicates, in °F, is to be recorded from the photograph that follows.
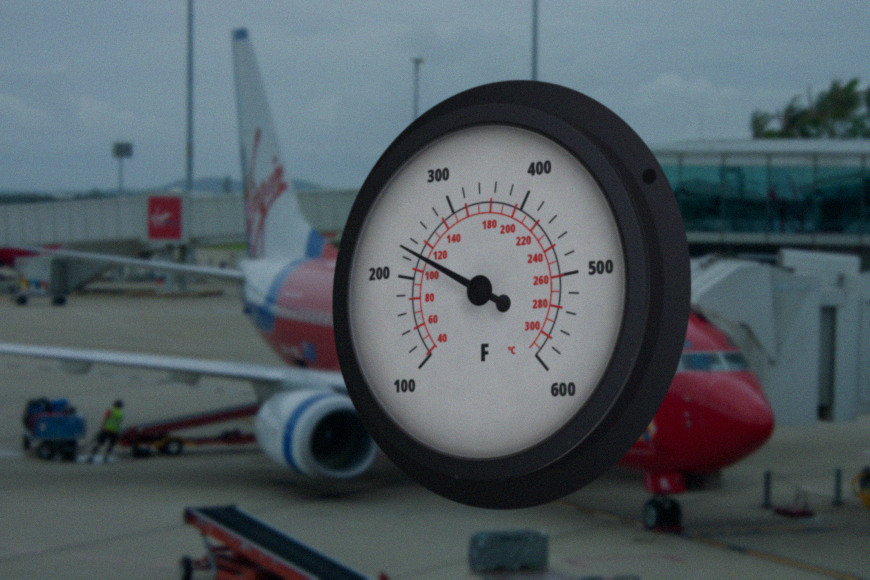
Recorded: 230 °F
